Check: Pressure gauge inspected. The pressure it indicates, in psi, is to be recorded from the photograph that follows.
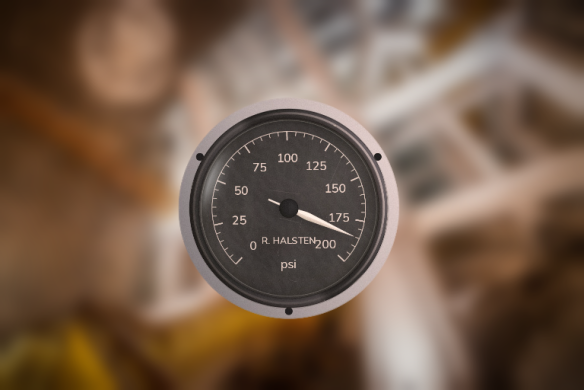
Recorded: 185 psi
